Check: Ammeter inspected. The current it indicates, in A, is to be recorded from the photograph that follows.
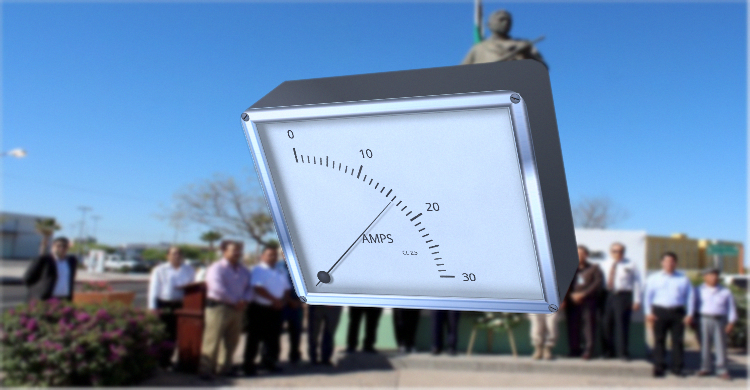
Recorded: 16 A
